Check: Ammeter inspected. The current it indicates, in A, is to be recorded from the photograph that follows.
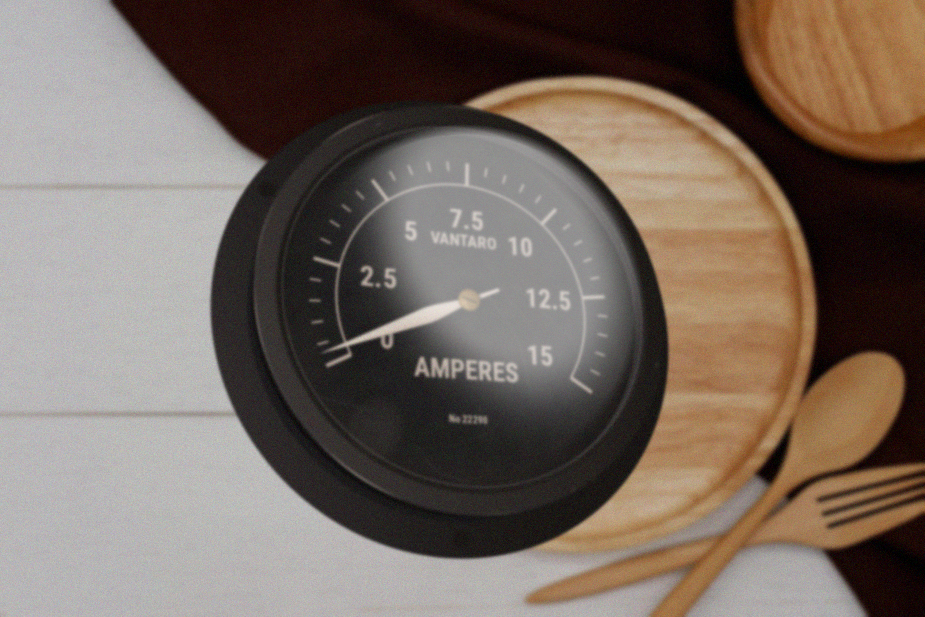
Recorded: 0.25 A
